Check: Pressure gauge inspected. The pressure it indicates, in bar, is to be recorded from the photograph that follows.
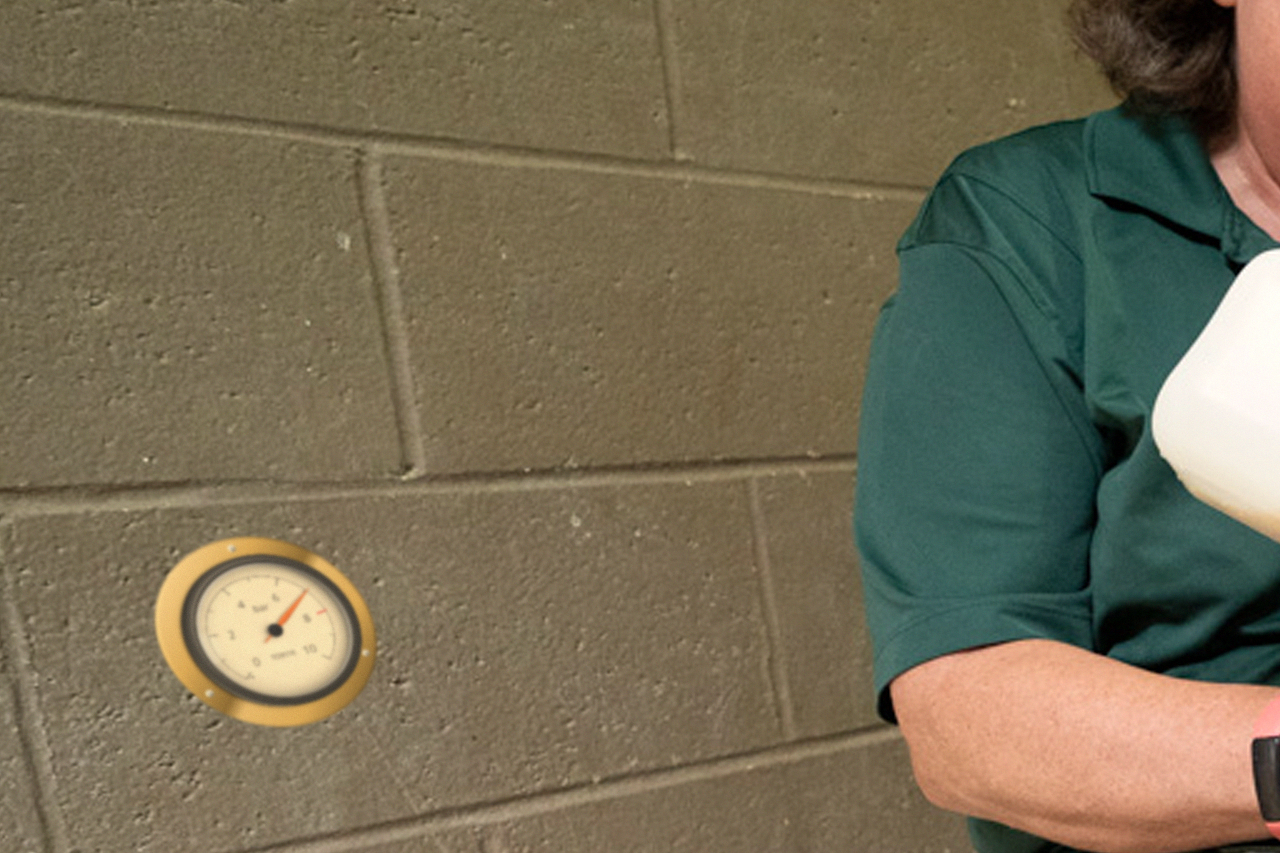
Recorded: 7 bar
